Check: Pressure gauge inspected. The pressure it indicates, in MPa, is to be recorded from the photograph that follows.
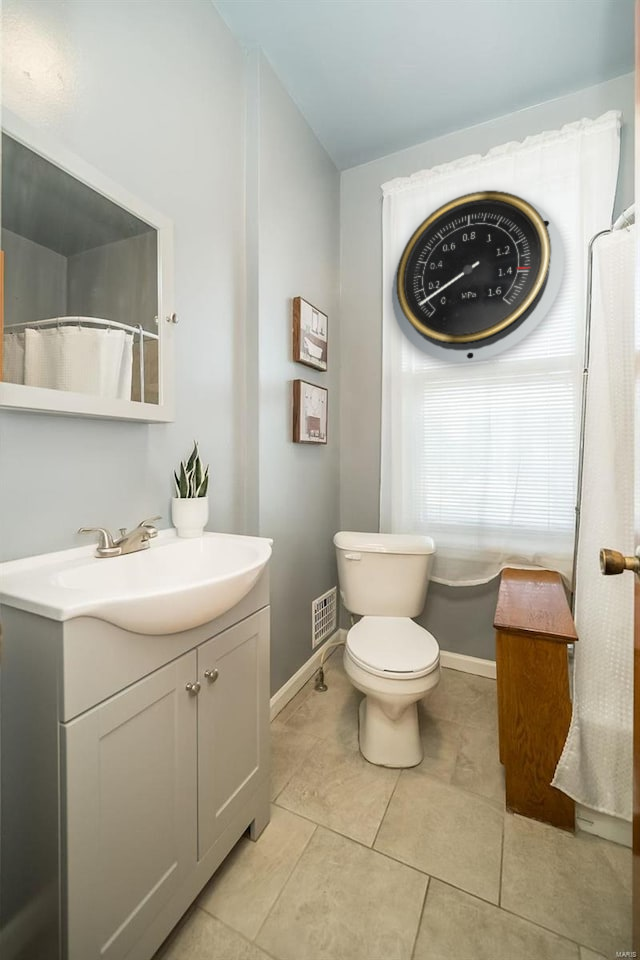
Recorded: 0.1 MPa
